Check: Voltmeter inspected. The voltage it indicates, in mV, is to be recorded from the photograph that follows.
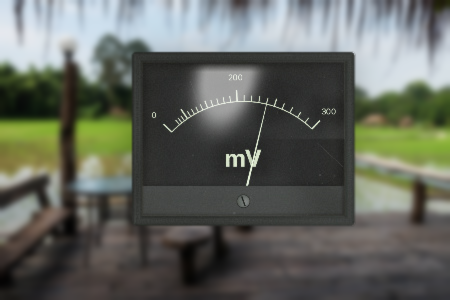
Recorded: 240 mV
